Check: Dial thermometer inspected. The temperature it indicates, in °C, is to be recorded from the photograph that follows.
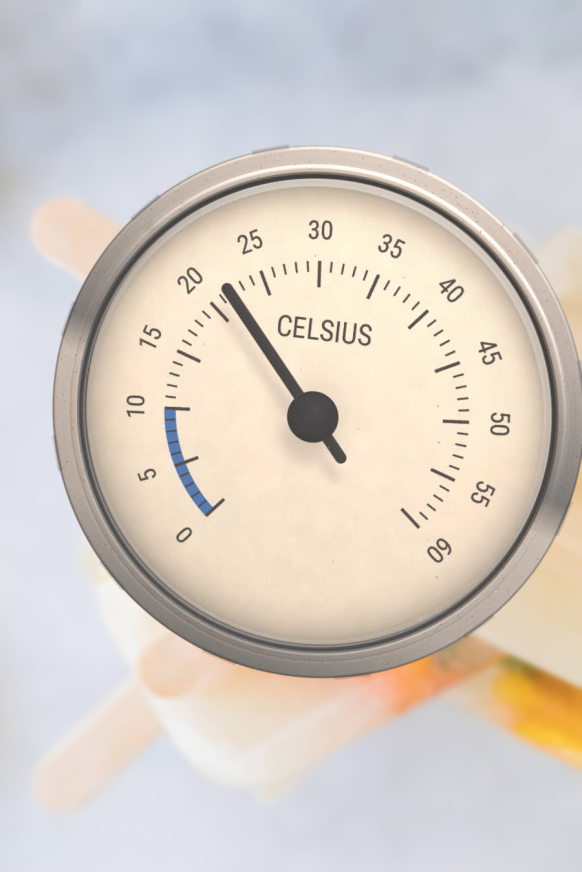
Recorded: 22 °C
